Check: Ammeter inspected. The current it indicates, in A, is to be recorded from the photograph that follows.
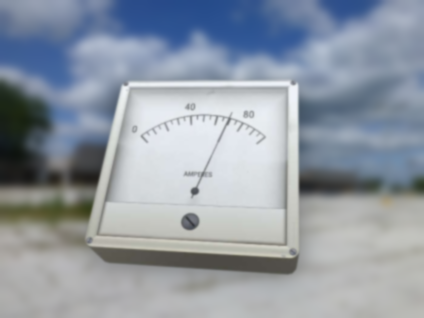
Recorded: 70 A
